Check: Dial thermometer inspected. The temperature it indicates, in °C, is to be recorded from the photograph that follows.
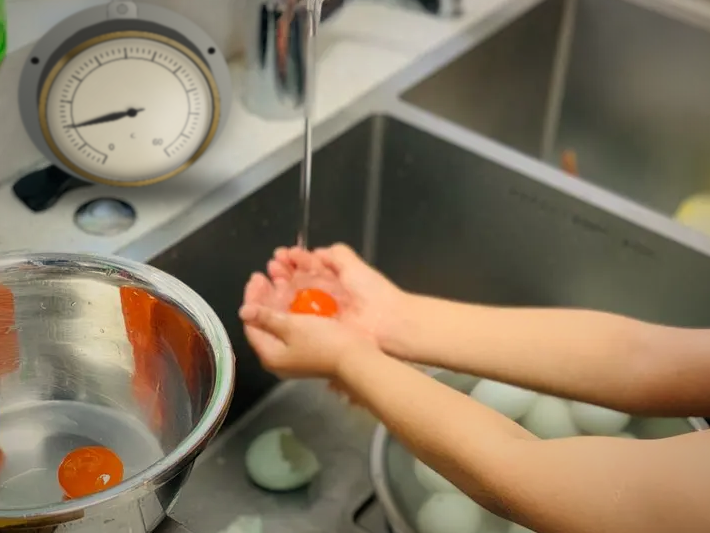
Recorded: 10 °C
